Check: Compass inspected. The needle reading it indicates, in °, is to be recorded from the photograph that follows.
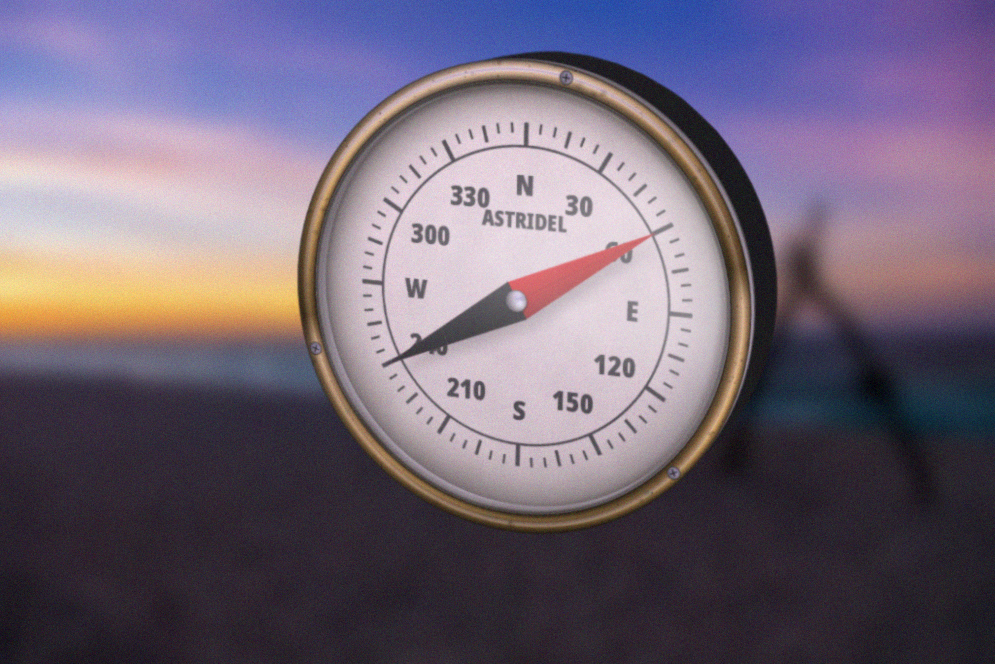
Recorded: 60 °
